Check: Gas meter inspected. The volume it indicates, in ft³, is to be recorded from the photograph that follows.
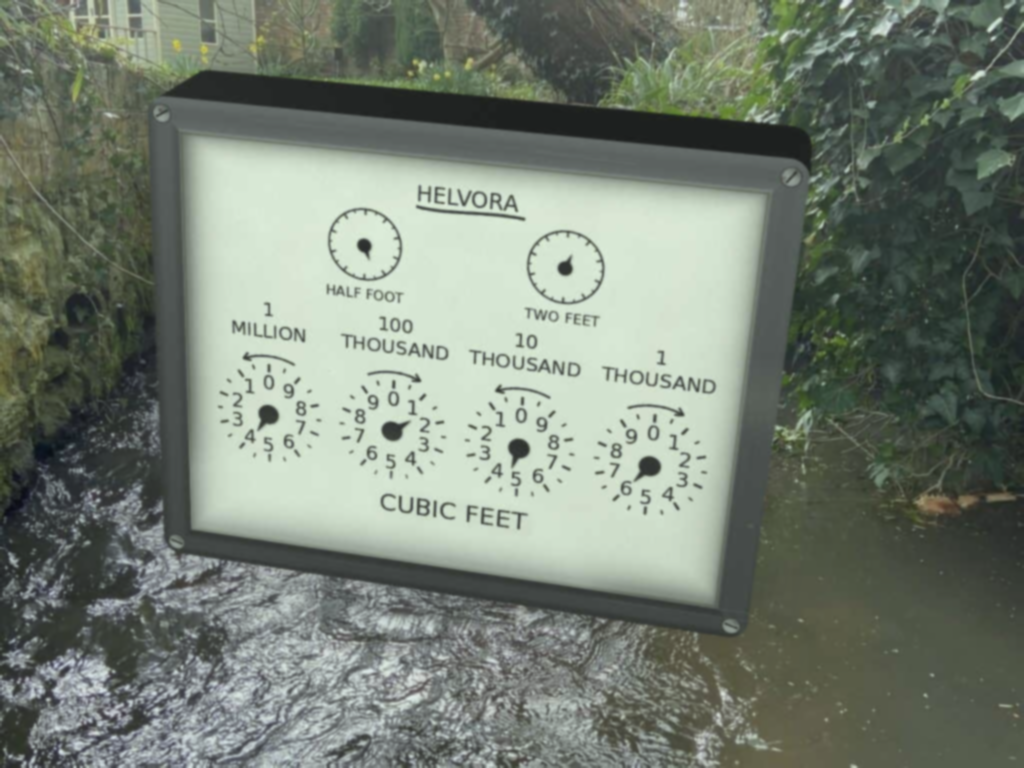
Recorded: 414600 ft³
